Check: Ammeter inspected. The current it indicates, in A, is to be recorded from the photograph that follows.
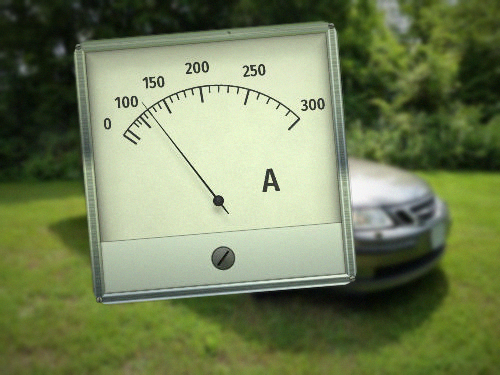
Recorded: 120 A
